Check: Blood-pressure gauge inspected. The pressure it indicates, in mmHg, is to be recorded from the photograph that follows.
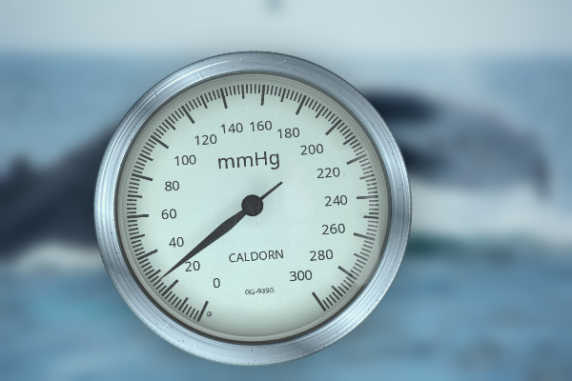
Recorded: 26 mmHg
